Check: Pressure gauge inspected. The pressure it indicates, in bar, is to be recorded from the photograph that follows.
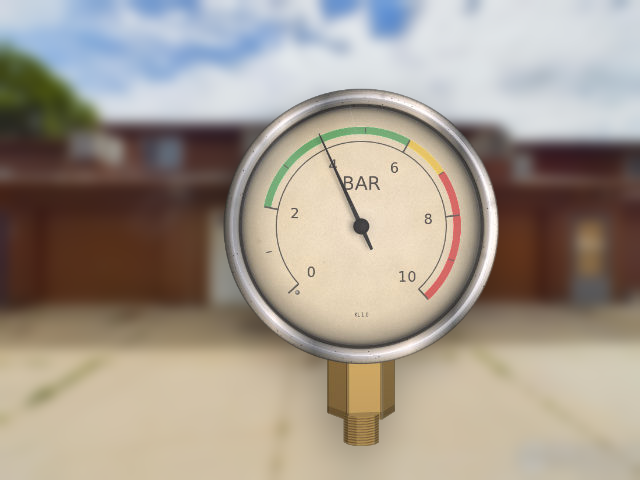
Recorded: 4 bar
